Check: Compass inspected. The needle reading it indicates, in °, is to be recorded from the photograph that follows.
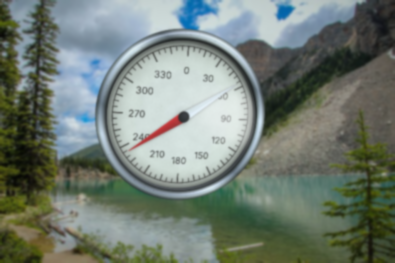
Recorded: 235 °
